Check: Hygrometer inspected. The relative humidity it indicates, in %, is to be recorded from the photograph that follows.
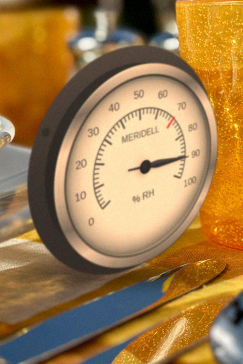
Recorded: 90 %
